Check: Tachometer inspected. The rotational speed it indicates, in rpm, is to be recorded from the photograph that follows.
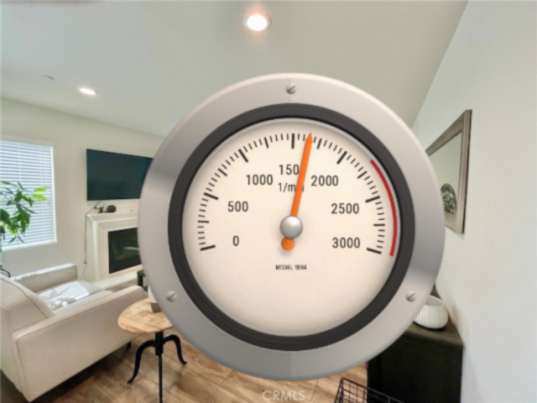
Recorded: 1650 rpm
